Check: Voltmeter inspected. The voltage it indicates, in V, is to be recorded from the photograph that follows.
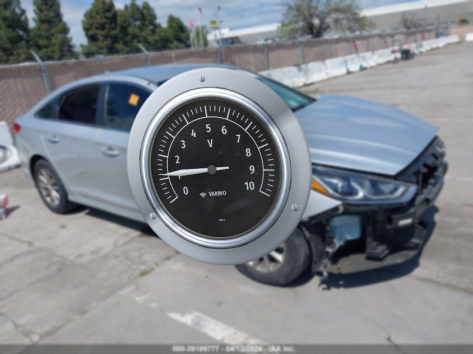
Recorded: 1.2 V
